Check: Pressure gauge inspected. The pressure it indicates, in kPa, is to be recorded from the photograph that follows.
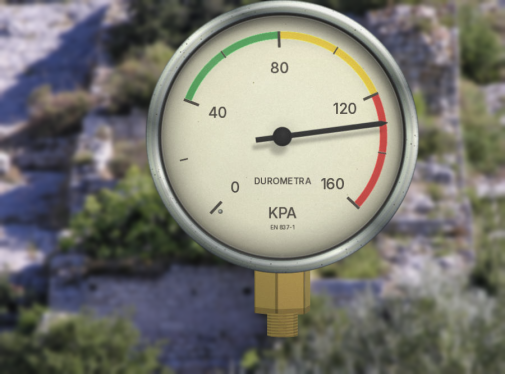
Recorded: 130 kPa
